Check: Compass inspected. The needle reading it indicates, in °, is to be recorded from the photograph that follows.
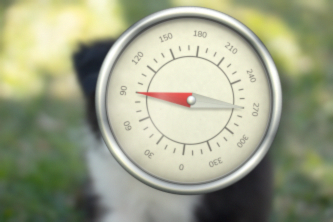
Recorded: 90 °
